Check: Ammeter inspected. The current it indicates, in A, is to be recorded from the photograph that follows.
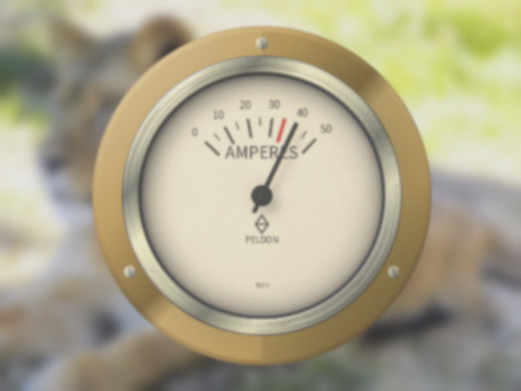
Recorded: 40 A
